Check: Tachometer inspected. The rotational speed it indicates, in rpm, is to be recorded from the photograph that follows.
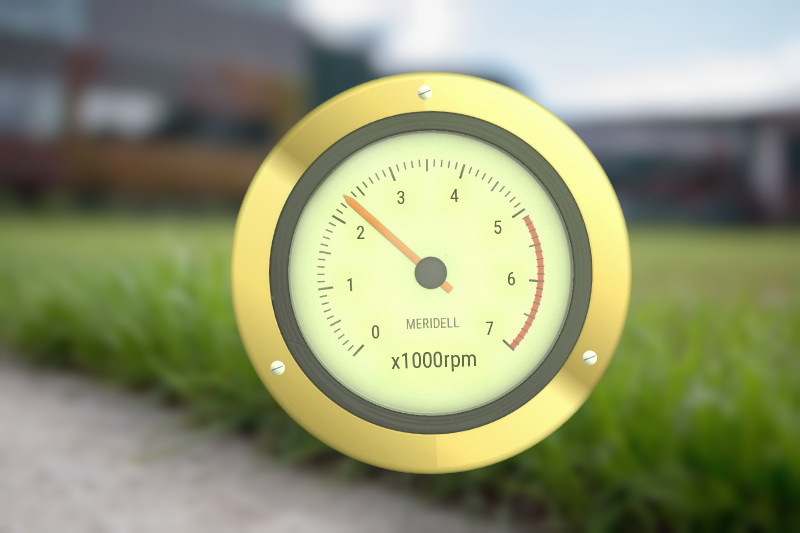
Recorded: 2300 rpm
